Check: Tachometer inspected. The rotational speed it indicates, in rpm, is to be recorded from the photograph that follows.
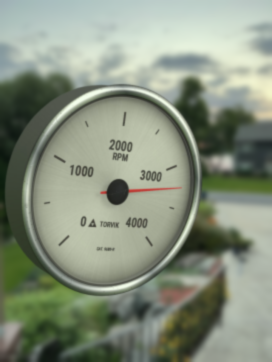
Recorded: 3250 rpm
